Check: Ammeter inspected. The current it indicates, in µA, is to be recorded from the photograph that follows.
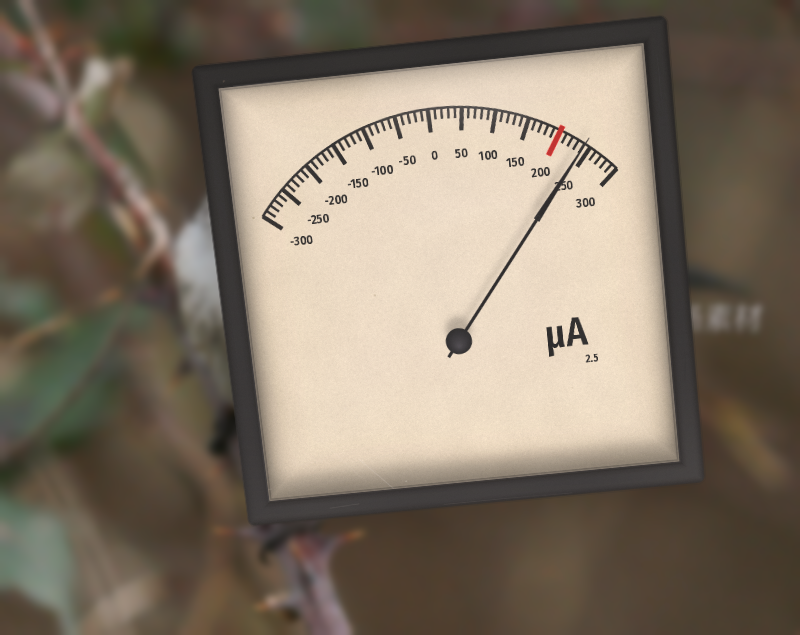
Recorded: 240 µA
